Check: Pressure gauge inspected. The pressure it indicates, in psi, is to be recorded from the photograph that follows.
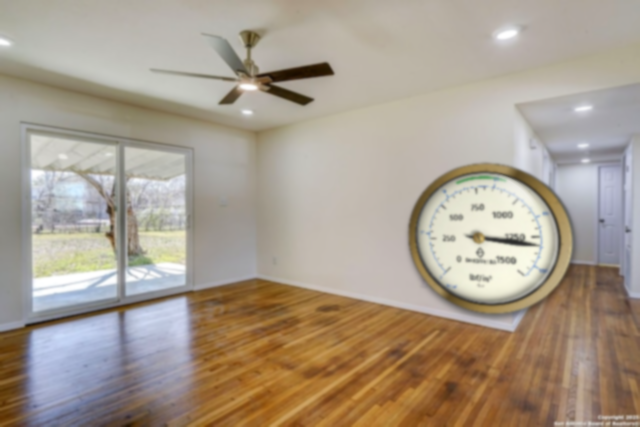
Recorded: 1300 psi
